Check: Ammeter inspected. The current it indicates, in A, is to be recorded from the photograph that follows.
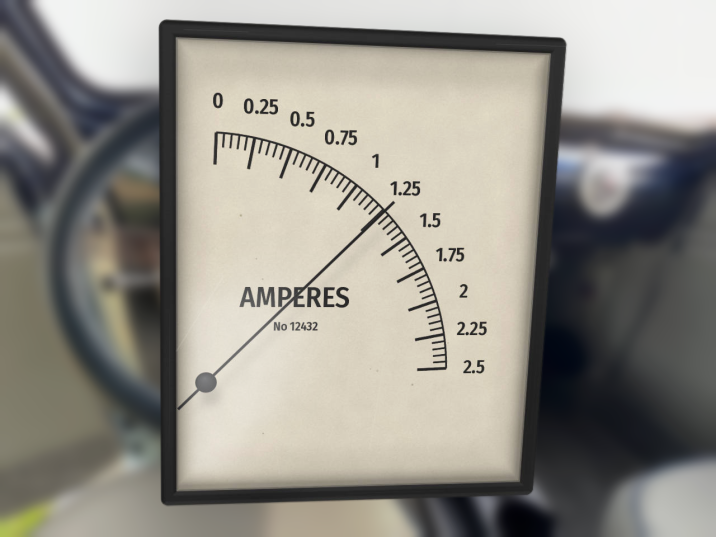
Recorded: 1.25 A
